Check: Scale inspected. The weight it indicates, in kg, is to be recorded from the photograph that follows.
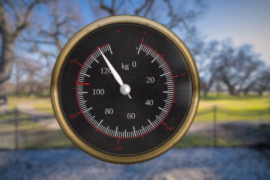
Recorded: 125 kg
